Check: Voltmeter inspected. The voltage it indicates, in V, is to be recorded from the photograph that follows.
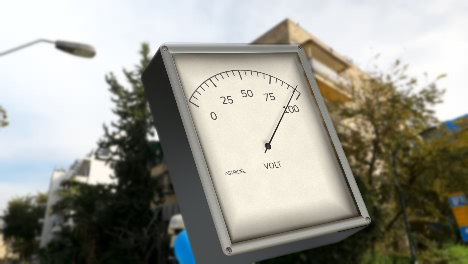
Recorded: 95 V
